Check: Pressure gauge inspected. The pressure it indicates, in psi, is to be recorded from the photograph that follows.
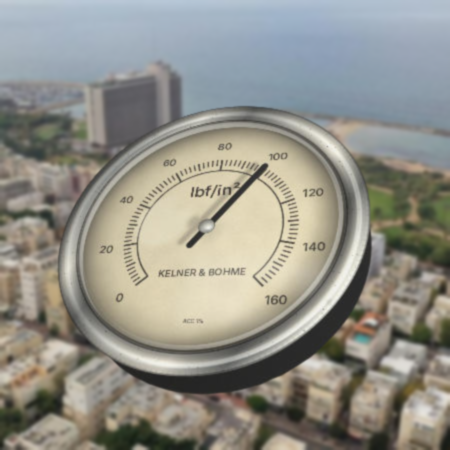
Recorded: 100 psi
